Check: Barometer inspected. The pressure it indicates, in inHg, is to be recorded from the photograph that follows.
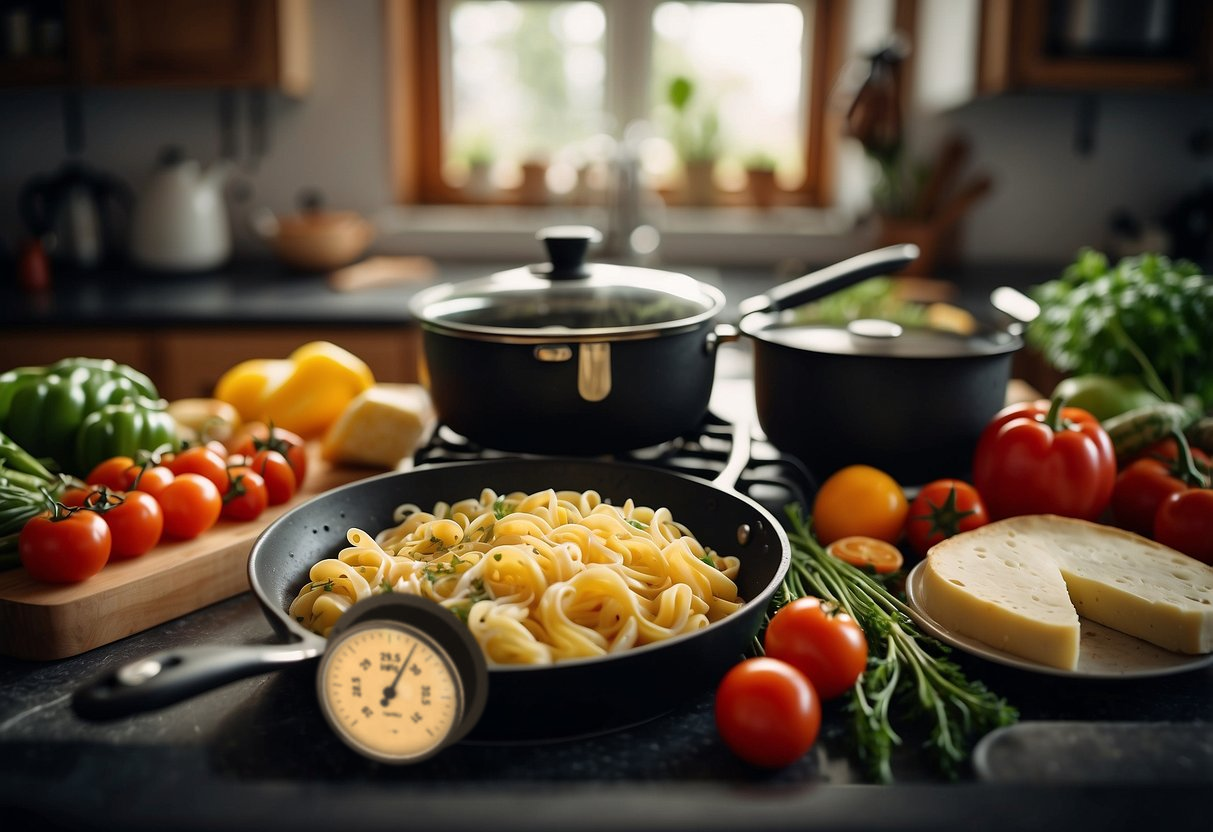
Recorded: 29.8 inHg
